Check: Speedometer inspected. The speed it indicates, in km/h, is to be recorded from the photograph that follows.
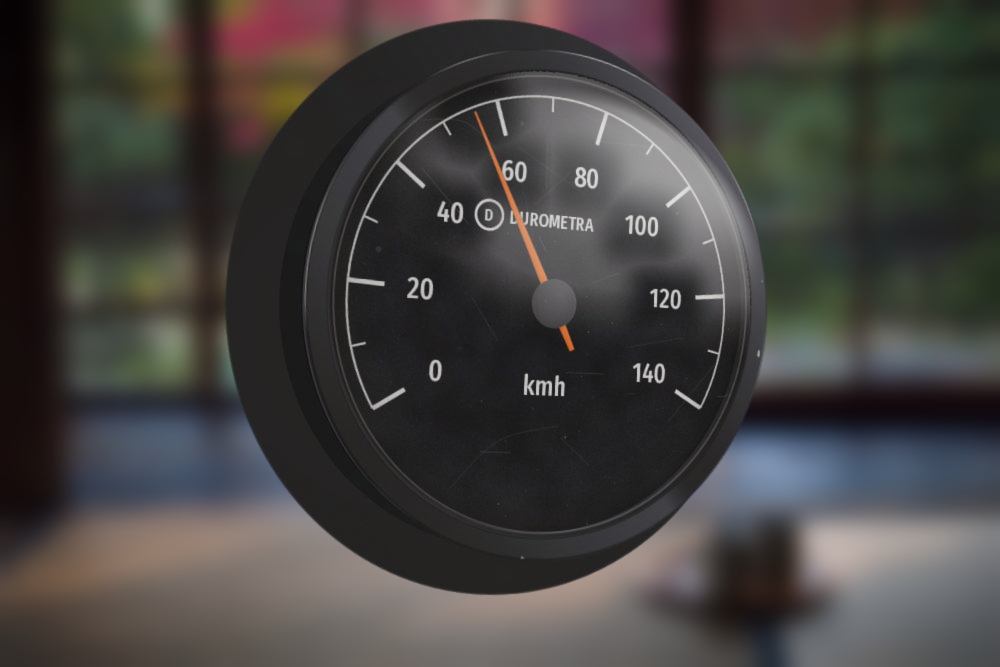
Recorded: 55 km/h
